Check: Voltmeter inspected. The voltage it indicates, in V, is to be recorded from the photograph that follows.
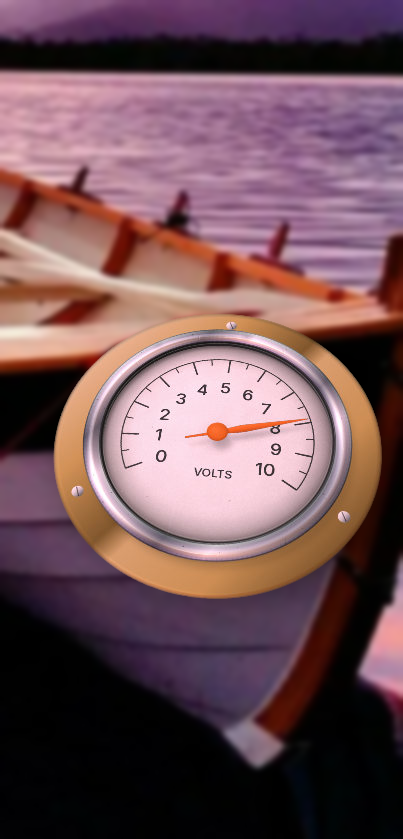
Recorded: 8 V
